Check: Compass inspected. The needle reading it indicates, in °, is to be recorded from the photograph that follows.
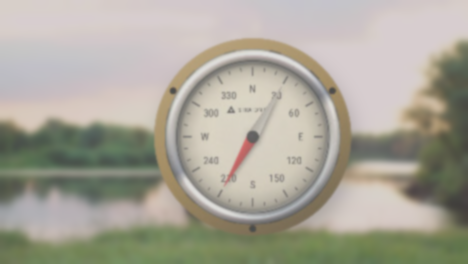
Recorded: 210 °
